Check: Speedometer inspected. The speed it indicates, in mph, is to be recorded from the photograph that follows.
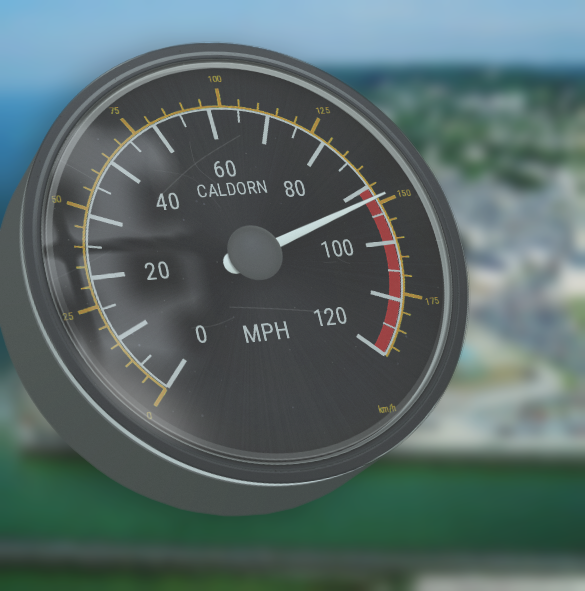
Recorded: 92.5 mph
